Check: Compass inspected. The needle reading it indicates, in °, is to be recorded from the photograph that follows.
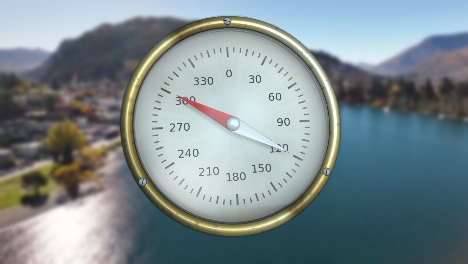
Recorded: 300 °
